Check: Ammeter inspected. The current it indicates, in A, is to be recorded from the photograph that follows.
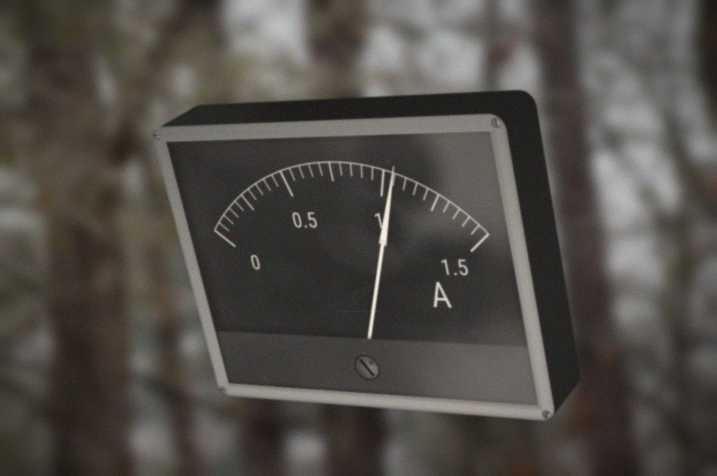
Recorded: 1.05 A
